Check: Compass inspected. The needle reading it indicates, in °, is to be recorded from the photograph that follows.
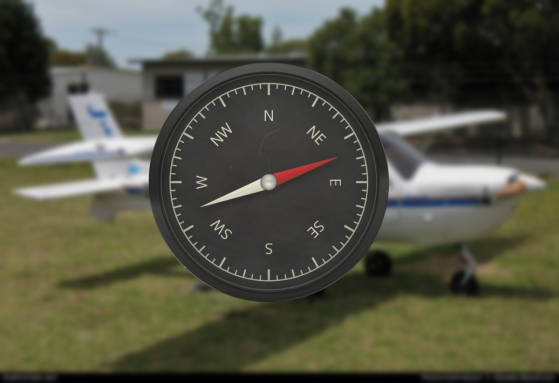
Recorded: 70 °
